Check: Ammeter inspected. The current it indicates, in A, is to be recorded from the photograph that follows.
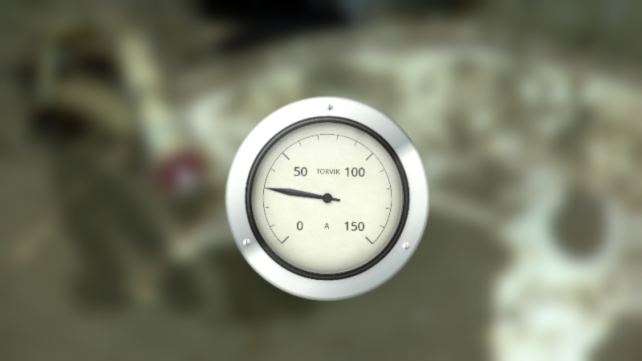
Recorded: 30 A
